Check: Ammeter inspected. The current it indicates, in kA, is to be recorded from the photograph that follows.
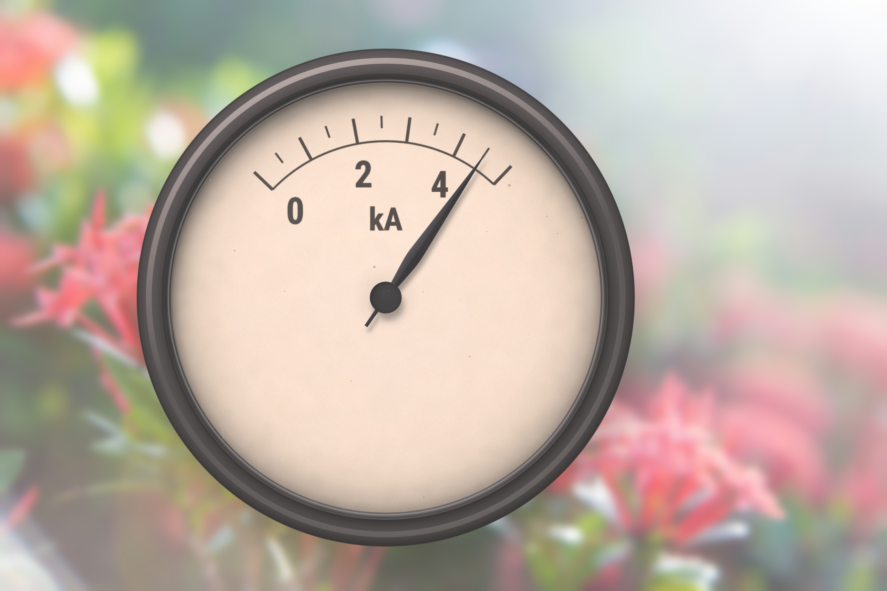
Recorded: 4.5 kA
